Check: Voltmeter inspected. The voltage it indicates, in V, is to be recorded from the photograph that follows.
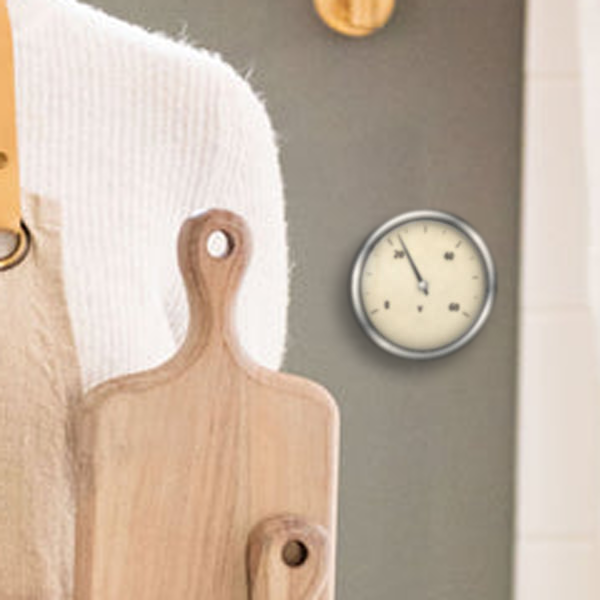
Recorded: 22.5 V
